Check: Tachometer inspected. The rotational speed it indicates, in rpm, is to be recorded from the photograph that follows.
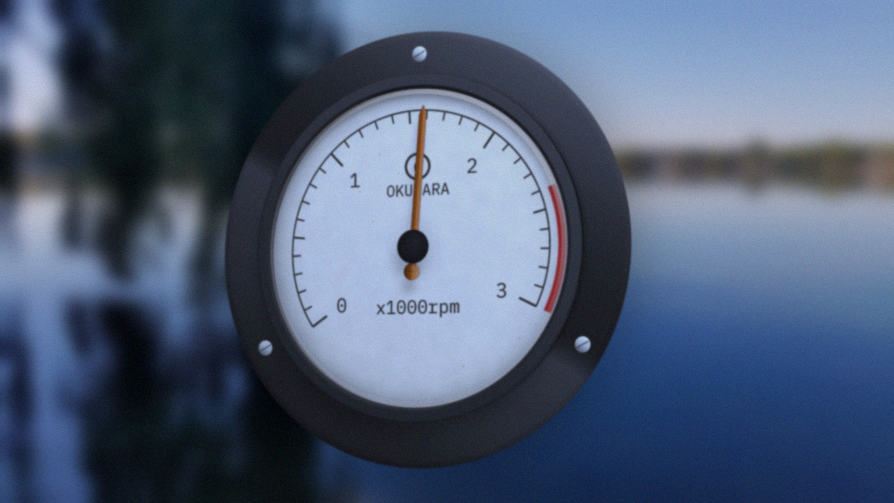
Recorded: 1600 rpm
